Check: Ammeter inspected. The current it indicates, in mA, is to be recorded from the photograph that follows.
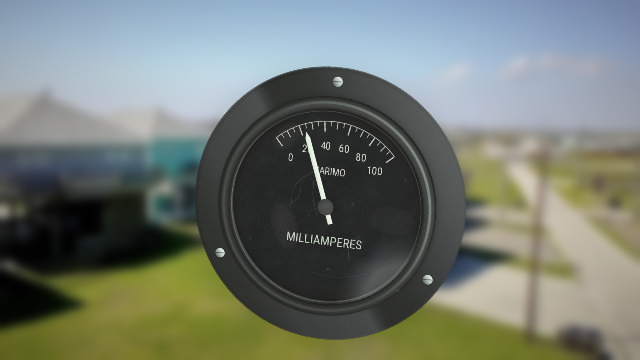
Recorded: 25 mA
